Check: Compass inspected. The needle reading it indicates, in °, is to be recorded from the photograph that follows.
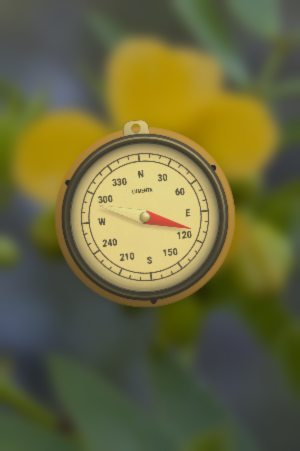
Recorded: 110 °
